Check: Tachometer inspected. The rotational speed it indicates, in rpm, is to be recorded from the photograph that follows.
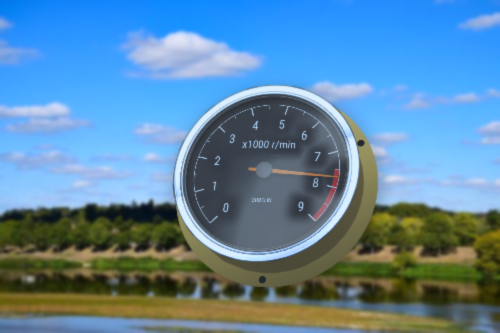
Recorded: 7750 rpm
